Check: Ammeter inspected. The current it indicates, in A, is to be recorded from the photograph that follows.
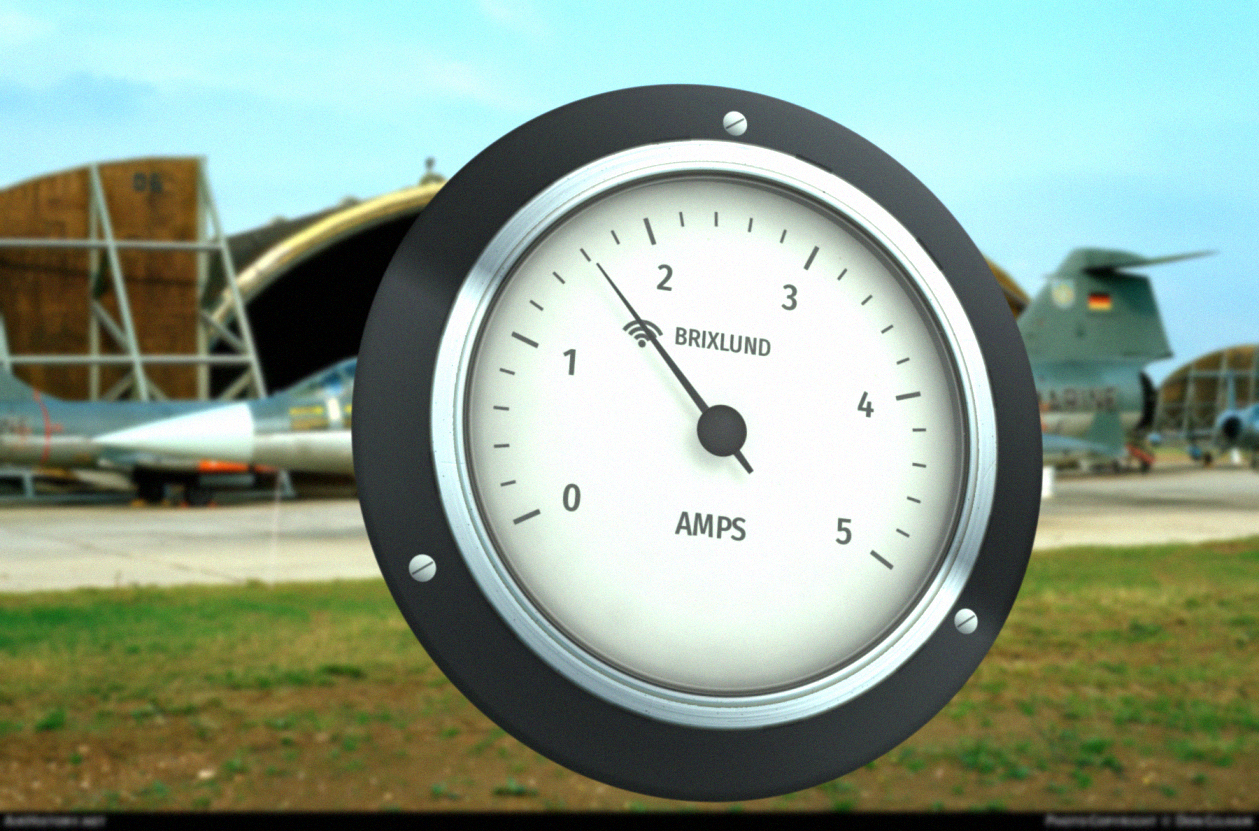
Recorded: 1.6 A
